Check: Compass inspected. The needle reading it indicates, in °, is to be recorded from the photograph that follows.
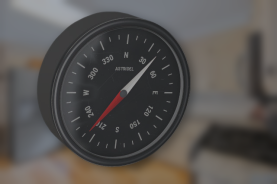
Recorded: 220 °
